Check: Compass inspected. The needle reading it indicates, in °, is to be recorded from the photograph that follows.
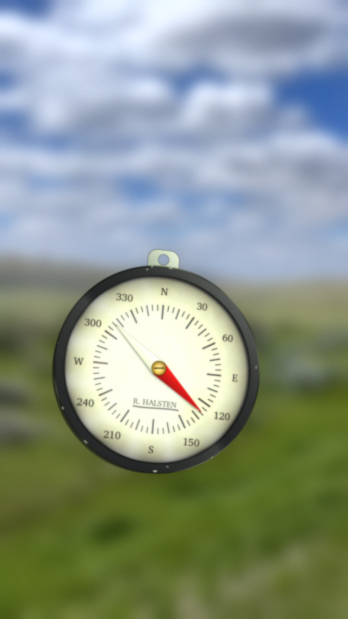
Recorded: 130 °
